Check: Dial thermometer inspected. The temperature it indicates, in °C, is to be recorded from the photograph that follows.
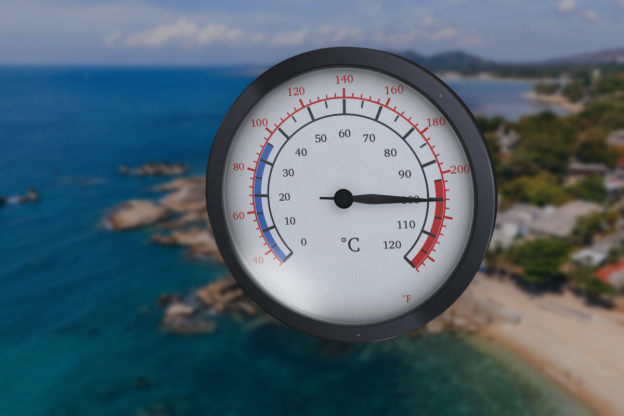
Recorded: 100 °C
